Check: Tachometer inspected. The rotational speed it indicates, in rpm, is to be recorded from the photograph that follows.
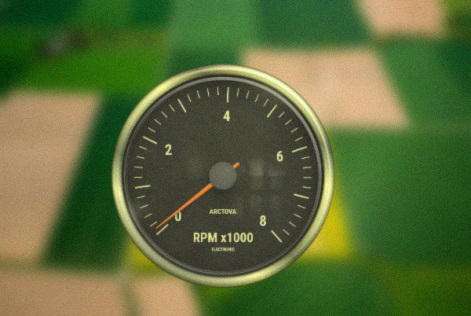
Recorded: 100 rpm
